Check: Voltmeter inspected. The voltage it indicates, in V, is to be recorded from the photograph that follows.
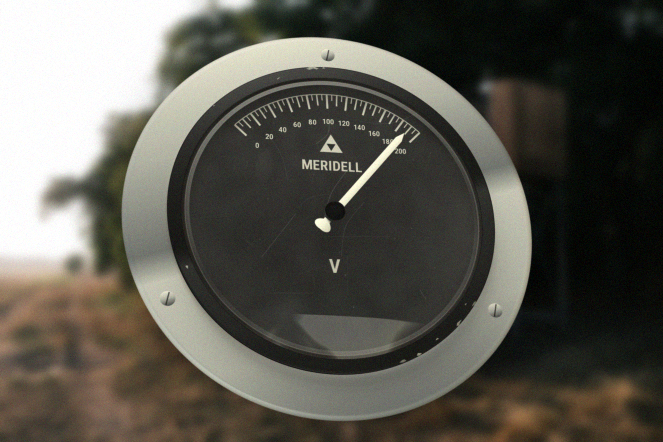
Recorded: 190 V
